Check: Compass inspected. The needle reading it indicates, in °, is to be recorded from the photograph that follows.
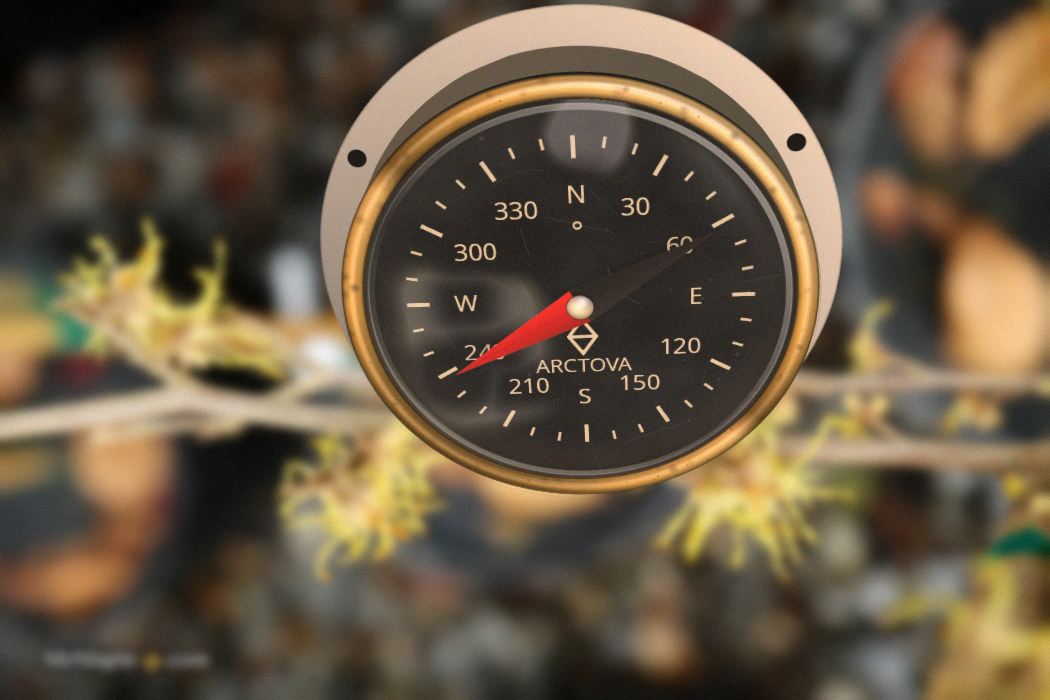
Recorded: 240 °
